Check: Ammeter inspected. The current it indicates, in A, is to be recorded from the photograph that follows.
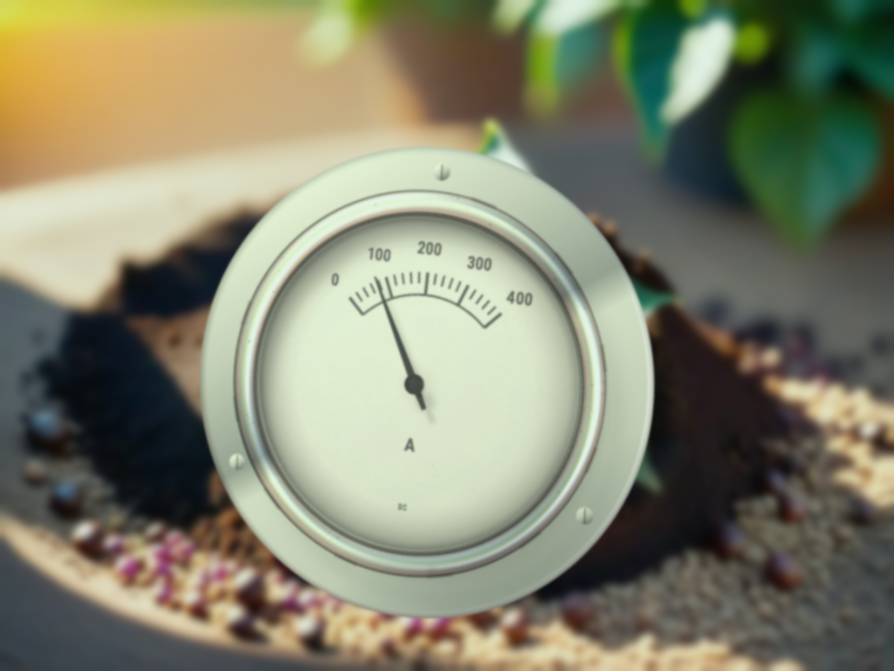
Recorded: 80 A
